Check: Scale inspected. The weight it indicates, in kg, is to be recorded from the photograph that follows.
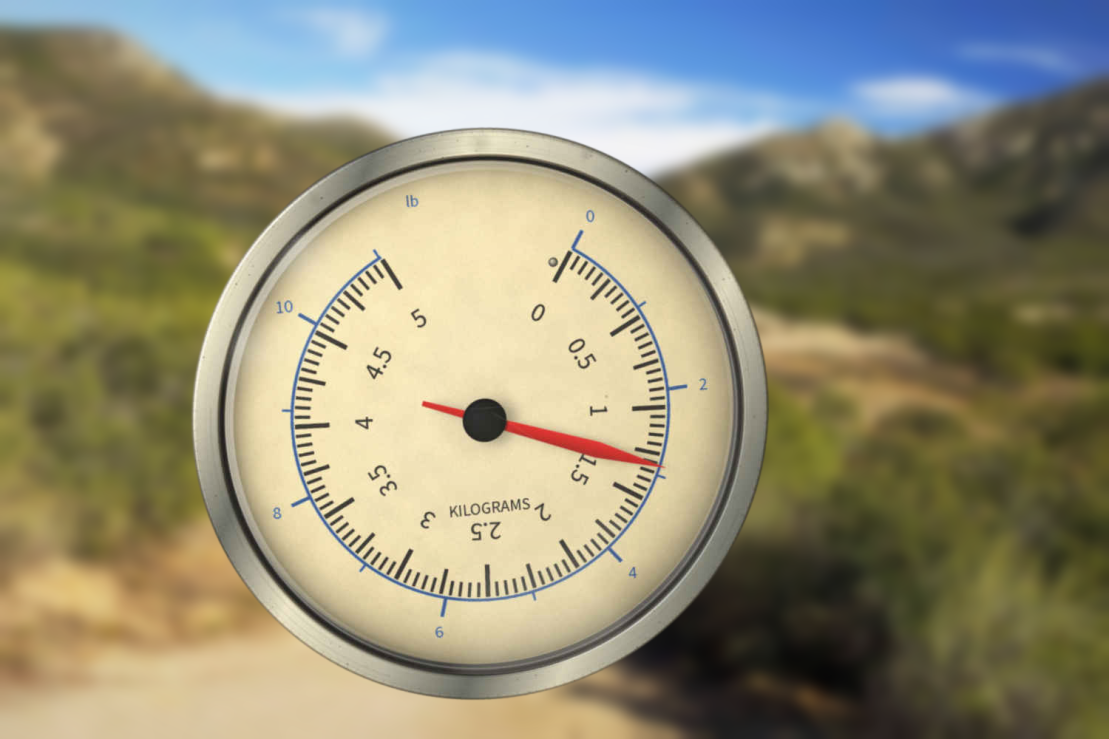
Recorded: 1.3 kg
